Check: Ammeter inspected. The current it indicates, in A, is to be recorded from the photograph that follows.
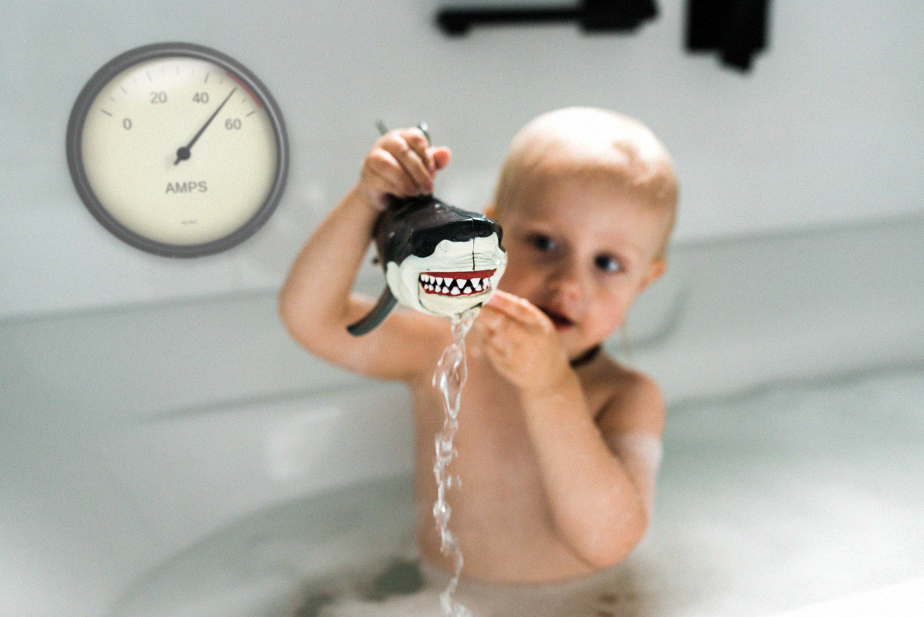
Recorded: 50 A
